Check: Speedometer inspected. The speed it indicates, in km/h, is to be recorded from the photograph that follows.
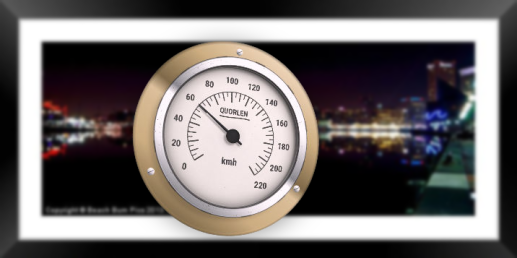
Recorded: 60 km/h
